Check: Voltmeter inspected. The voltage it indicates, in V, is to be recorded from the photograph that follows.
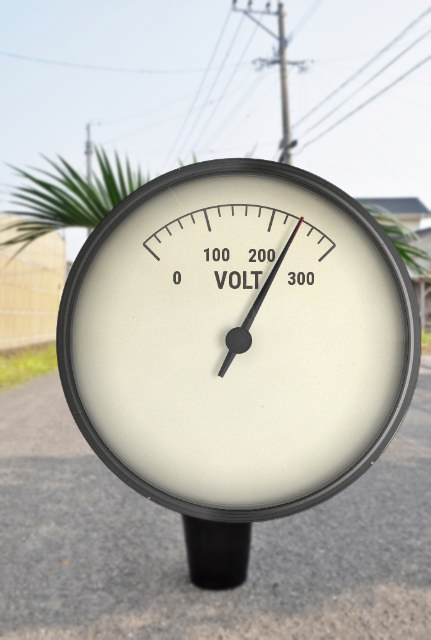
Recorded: 240 V
